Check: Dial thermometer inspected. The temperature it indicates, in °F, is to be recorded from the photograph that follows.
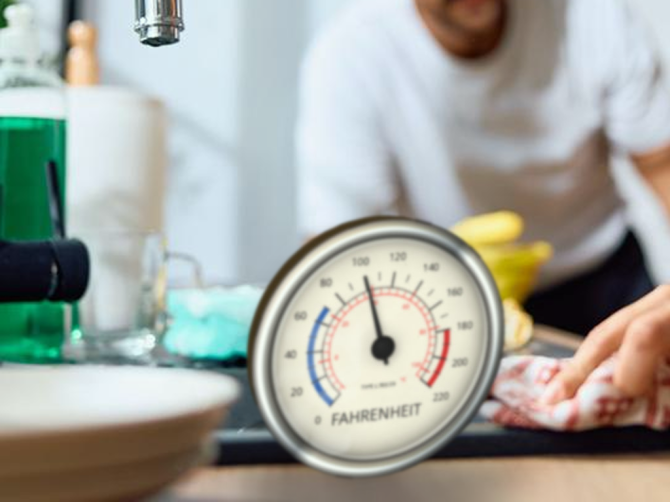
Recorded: 100 °F
